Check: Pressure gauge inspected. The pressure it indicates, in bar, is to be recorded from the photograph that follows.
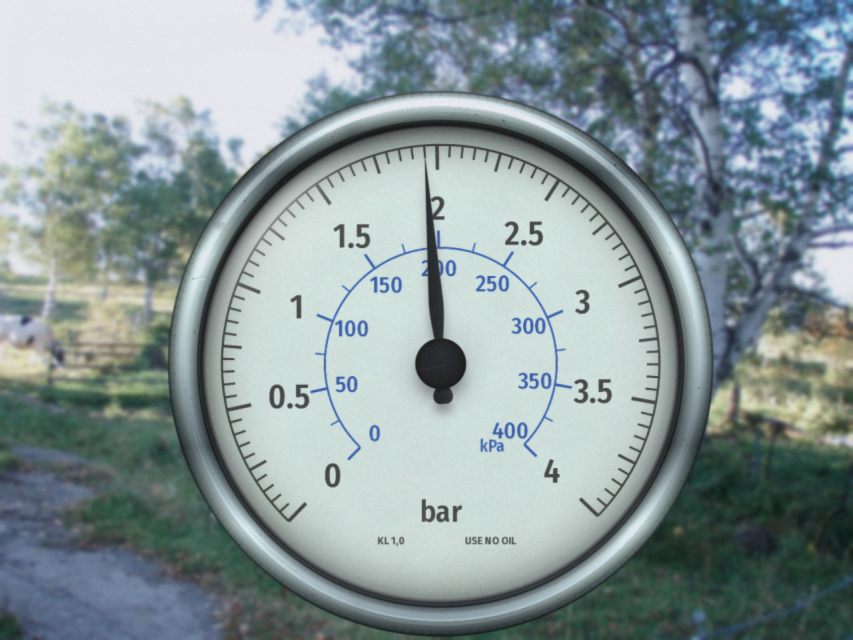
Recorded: 1.95 bar
